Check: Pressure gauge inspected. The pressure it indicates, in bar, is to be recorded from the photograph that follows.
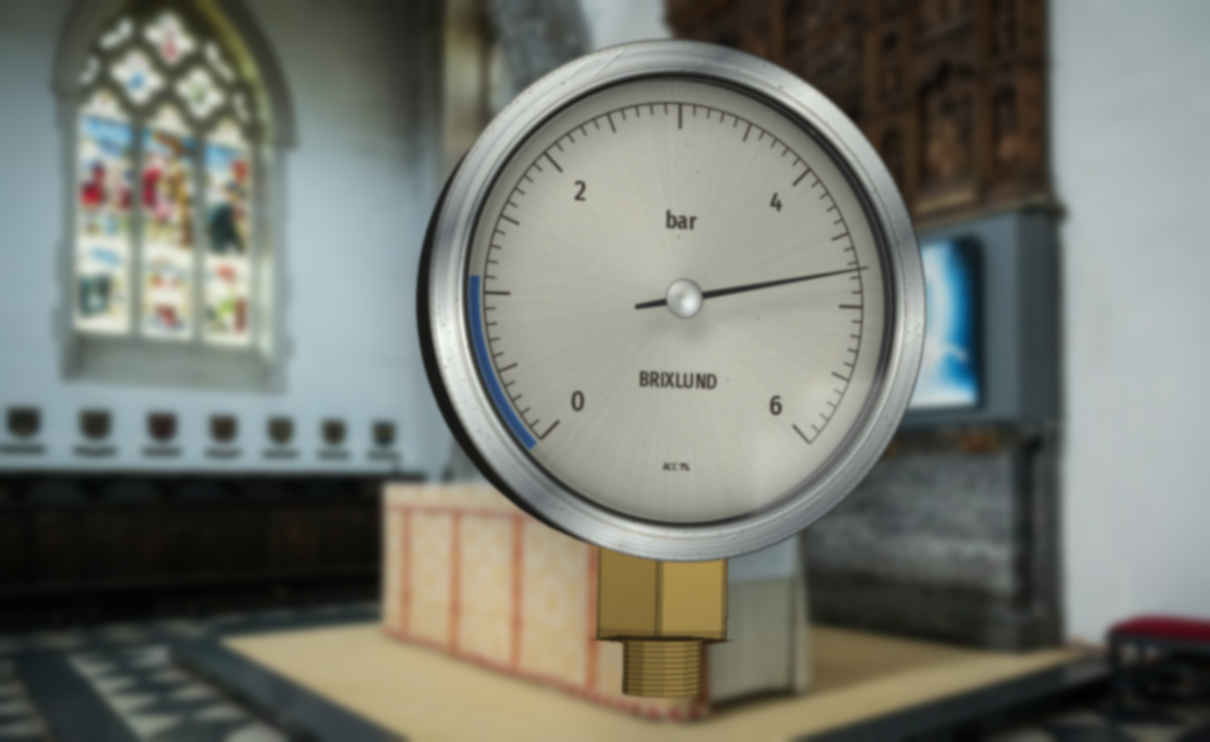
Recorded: 4.75 bar
